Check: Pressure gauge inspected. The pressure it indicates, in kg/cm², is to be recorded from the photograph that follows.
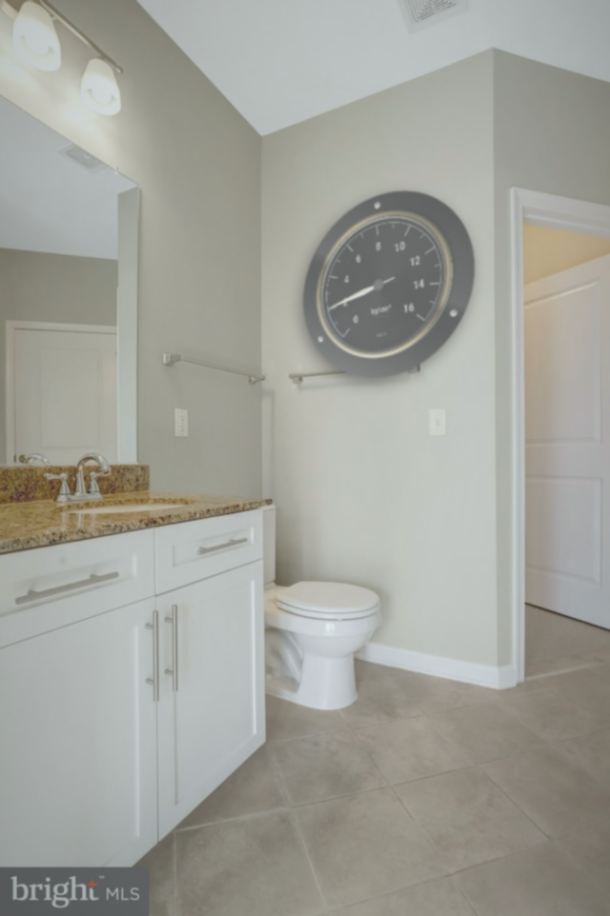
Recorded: 2 kg/cm²
